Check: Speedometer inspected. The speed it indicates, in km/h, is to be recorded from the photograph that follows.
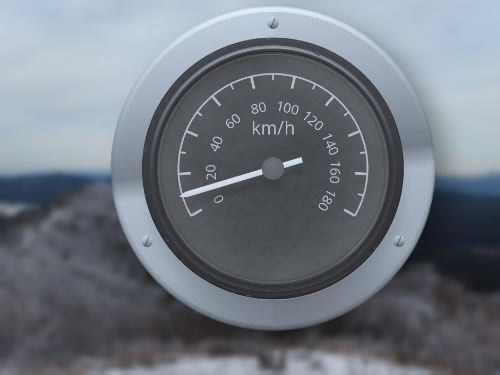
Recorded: 10 km/h
